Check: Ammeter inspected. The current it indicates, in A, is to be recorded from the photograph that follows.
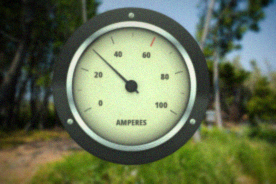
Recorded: 30 A
